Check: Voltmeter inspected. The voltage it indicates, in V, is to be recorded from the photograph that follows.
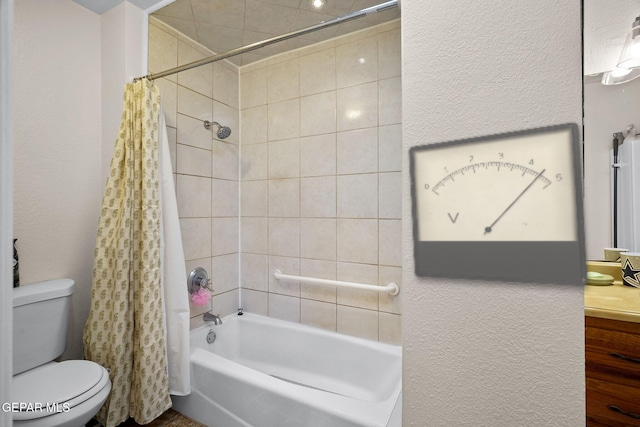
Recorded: 4.5 V
